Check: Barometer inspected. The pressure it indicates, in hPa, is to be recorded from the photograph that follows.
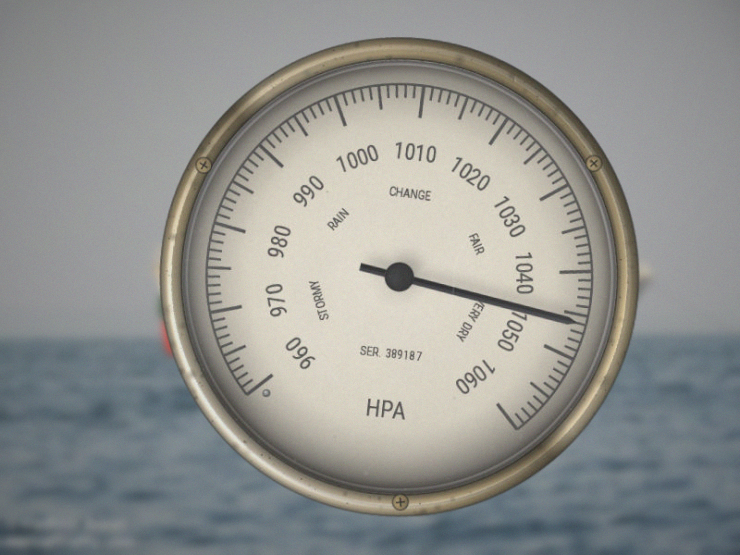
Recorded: 1046 hPa
